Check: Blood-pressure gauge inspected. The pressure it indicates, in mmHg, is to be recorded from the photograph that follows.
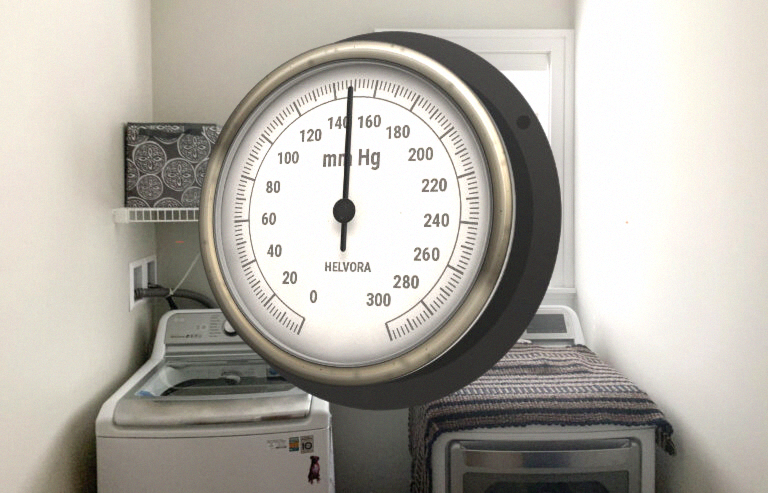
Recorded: 150 mmHg
